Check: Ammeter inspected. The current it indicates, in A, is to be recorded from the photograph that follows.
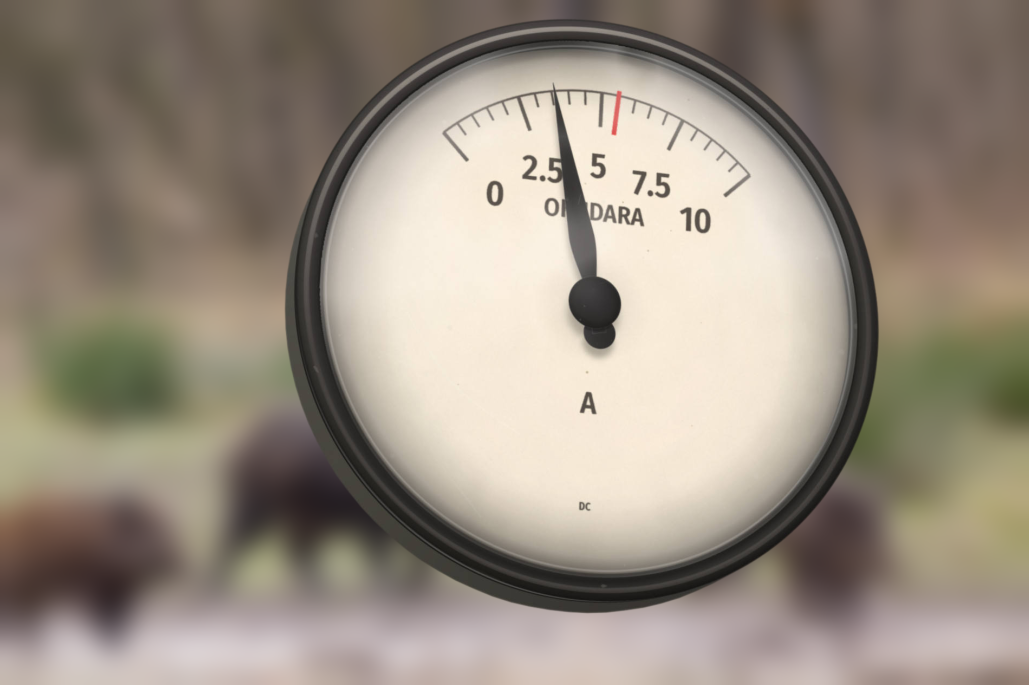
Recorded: 3.5 A
